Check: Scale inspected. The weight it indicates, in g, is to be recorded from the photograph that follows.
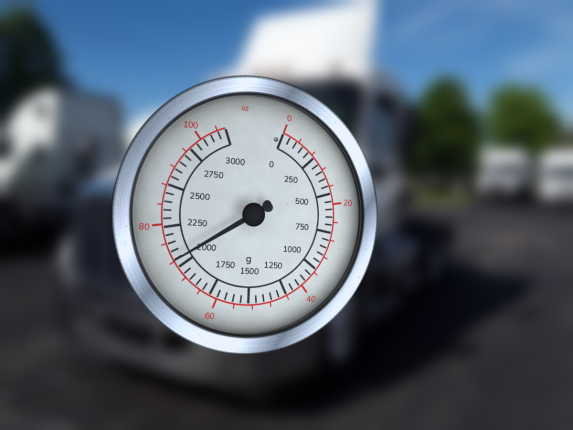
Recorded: 2050 g
